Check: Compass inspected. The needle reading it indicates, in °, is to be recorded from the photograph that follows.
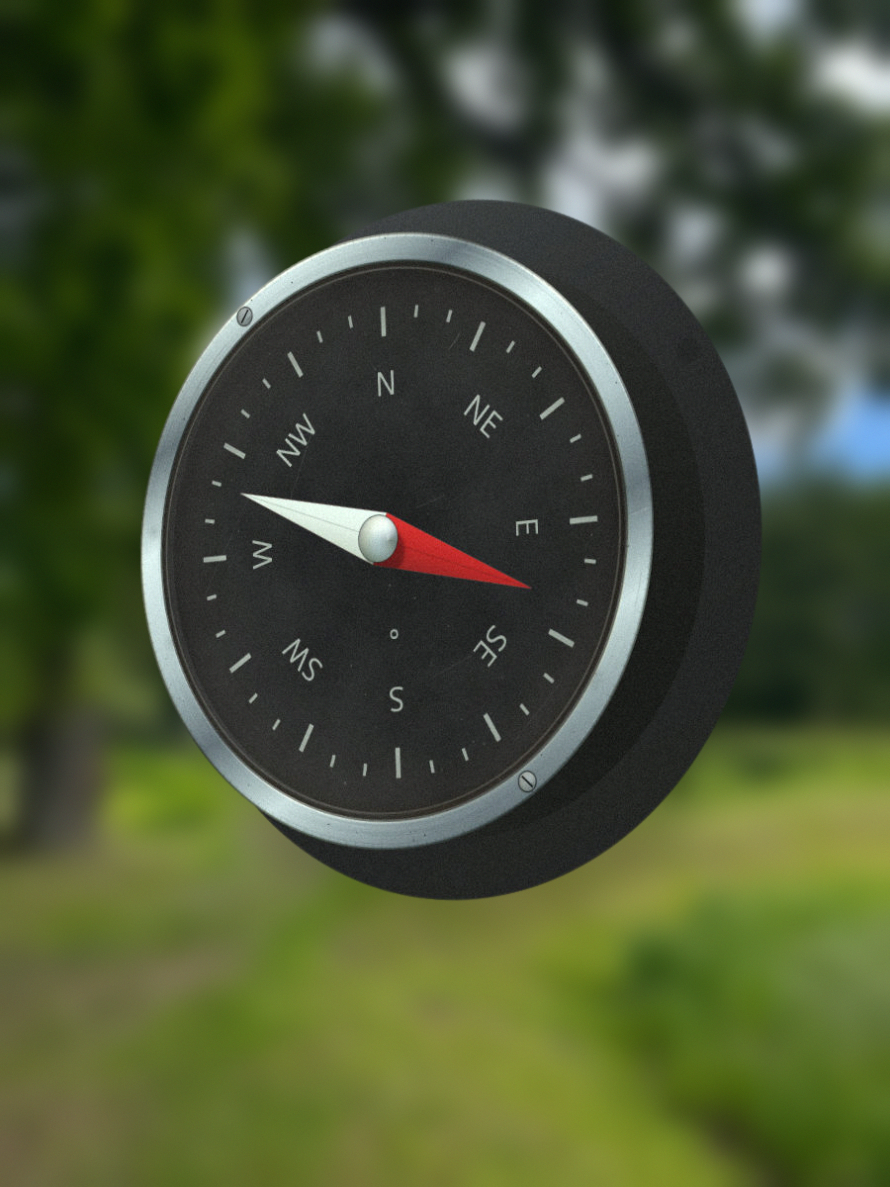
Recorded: 110 °
